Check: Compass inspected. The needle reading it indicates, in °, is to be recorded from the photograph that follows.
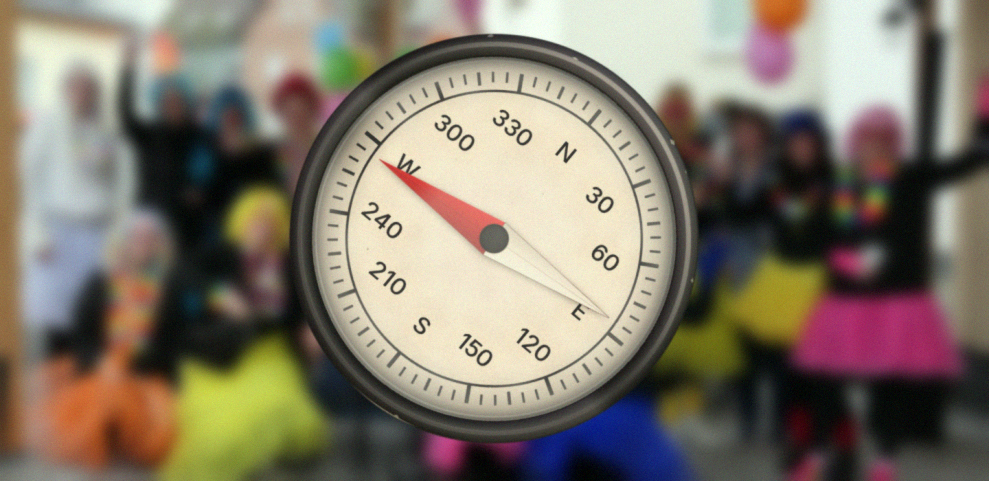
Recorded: 265 °
